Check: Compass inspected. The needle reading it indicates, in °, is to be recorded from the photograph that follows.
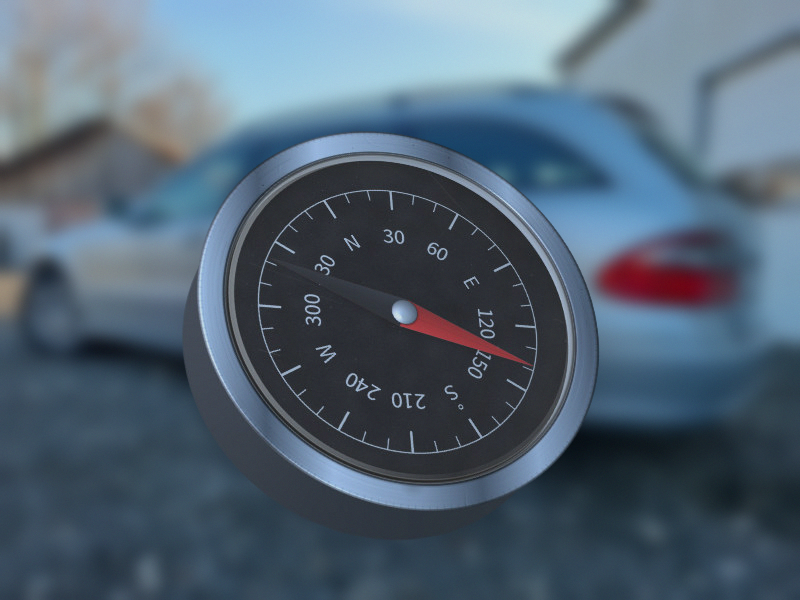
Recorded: 140 °
